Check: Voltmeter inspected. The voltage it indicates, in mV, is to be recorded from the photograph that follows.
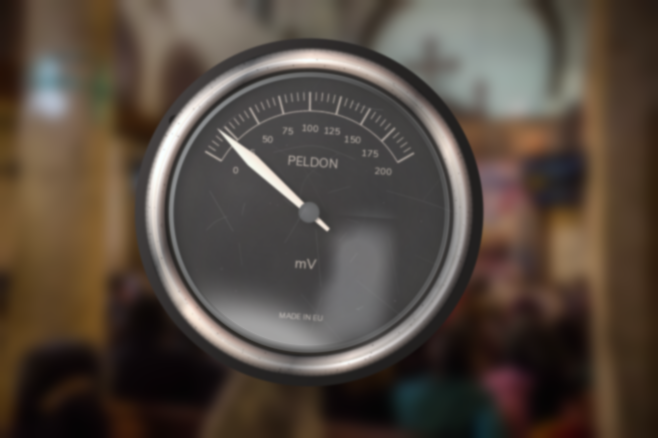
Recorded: 20 mV
